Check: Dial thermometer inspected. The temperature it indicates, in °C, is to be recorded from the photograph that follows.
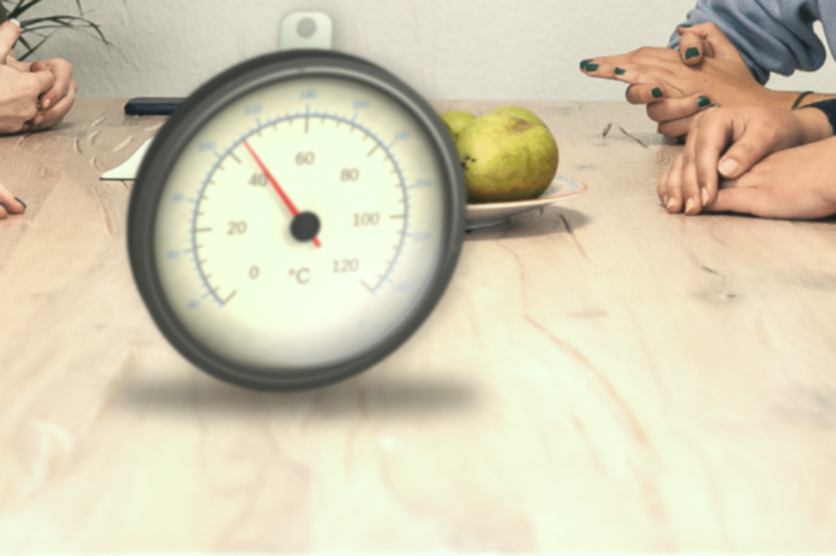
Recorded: 44 °C
